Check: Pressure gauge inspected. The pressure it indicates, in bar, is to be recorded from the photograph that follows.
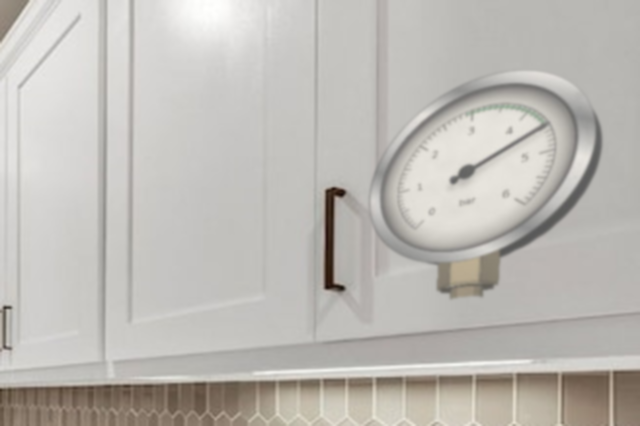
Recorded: 4.5 bar
